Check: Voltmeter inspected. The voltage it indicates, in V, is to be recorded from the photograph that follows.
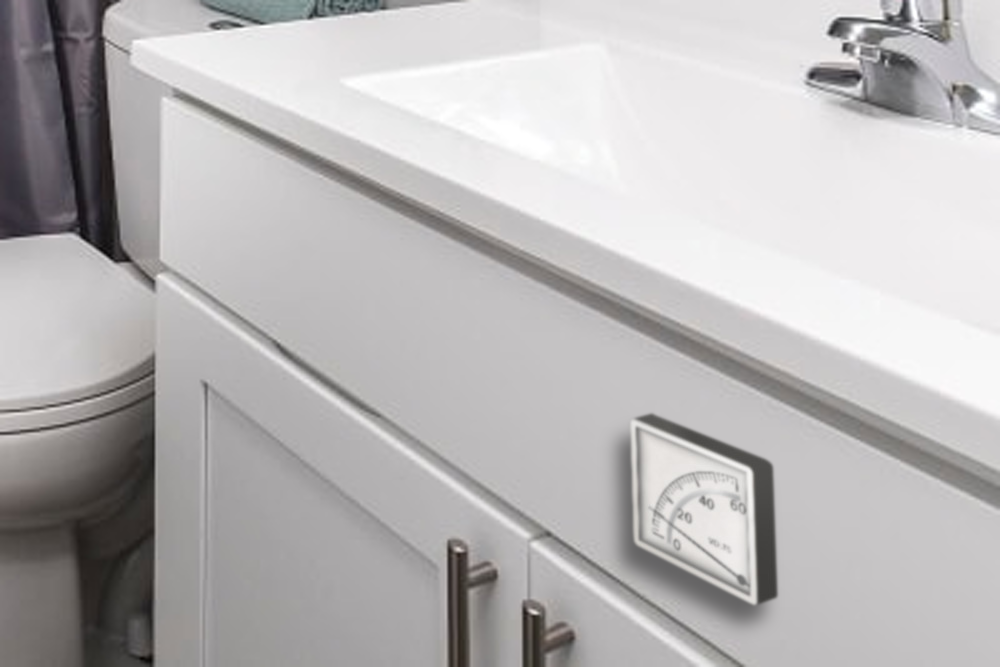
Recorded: 10 V
